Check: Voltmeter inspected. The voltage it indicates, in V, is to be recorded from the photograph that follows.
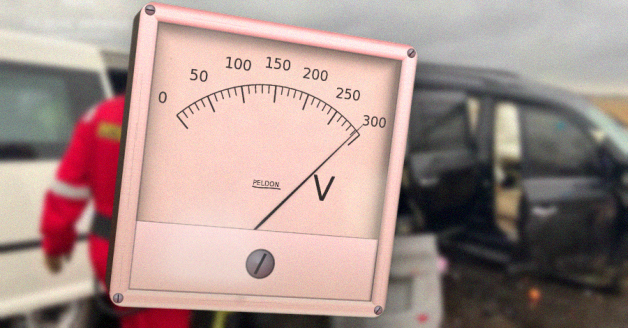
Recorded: 290 V
